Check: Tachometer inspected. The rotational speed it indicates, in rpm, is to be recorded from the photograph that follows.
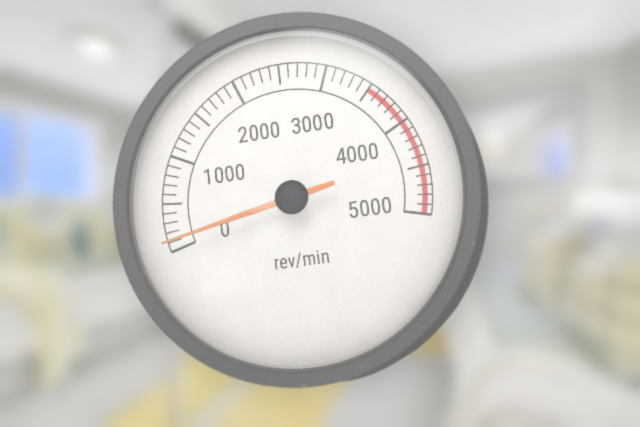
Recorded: 100 rpm
